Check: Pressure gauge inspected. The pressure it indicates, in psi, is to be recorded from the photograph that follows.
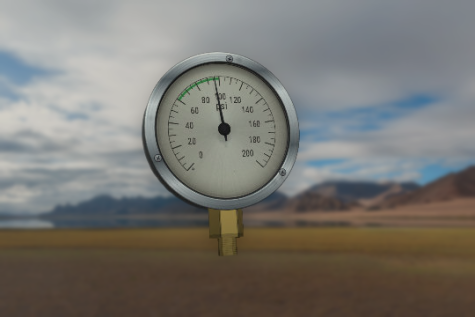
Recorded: 95 psi
